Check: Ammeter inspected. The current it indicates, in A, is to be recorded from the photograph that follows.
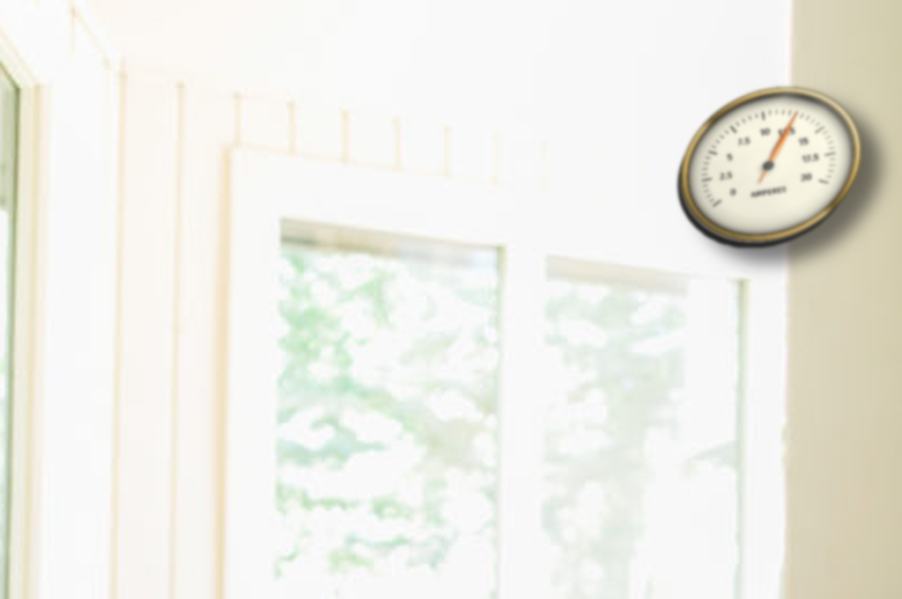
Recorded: 12.5 A
